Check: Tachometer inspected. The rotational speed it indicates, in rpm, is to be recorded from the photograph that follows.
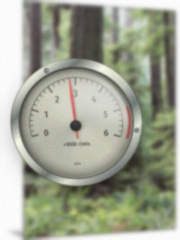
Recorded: 2800 rpm
